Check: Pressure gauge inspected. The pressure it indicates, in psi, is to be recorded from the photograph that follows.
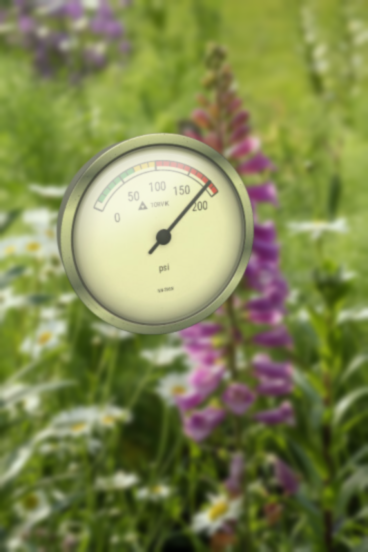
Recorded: 180 psi
